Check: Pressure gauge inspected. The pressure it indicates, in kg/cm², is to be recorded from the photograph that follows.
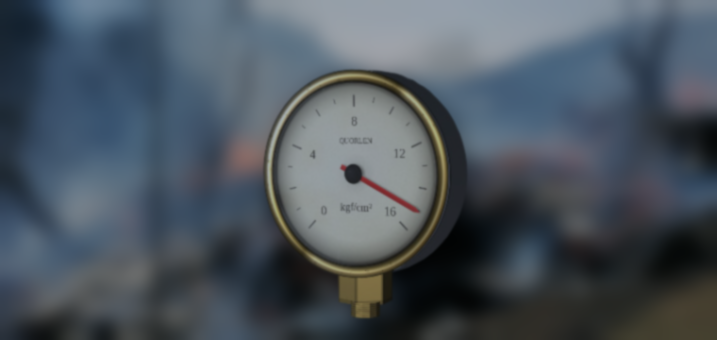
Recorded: 15 kg/cm²
